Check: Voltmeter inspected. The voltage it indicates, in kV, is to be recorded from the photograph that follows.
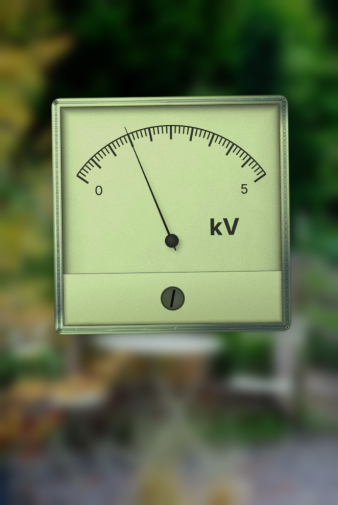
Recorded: 1.5 kV
